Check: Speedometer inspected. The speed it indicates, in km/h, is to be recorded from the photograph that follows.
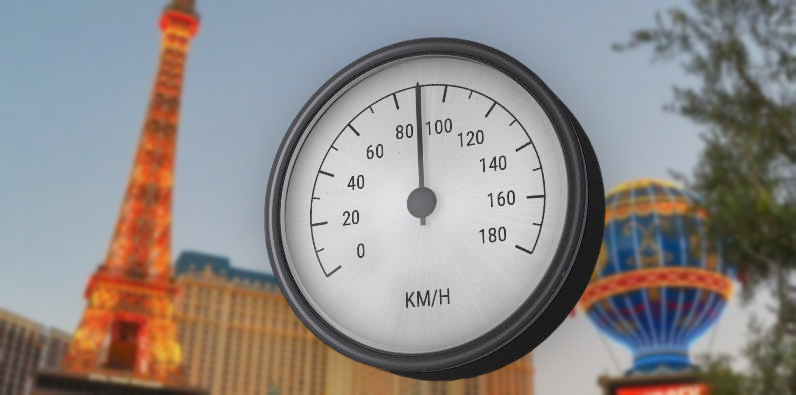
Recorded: 90 km/h
